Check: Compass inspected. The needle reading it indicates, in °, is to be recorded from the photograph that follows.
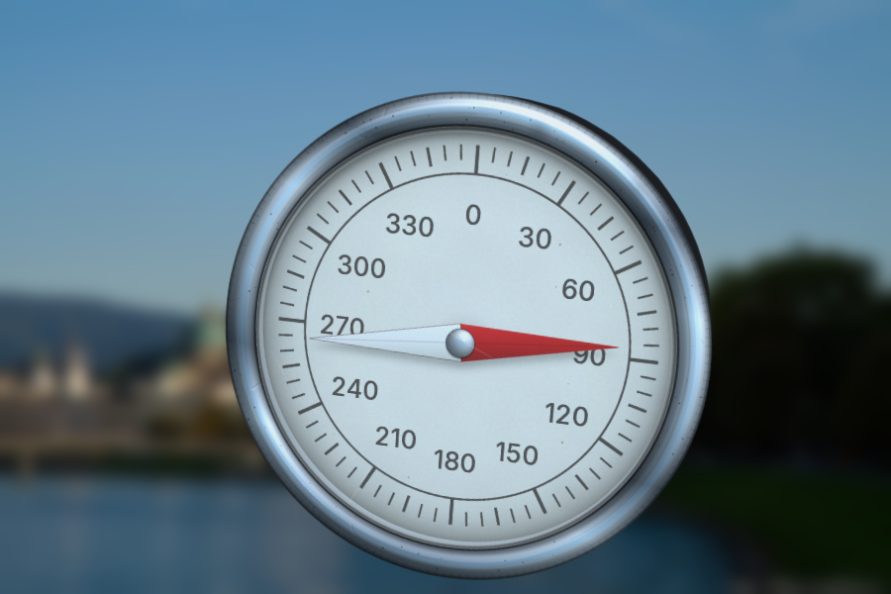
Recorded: 85 °
